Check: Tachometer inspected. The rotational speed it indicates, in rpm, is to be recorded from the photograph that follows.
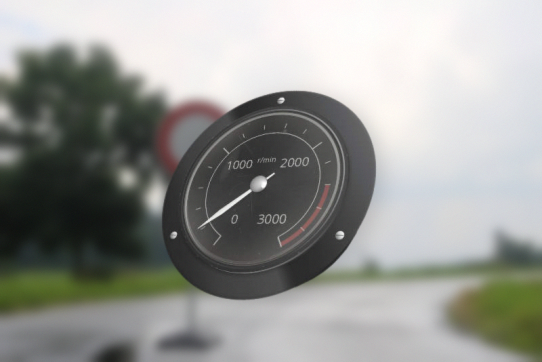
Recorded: 200 rpm
